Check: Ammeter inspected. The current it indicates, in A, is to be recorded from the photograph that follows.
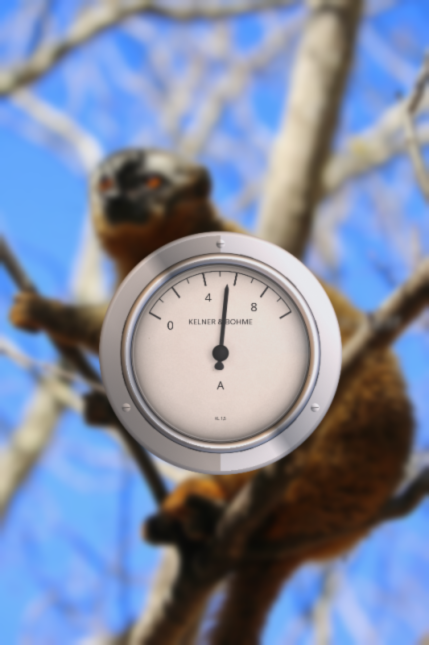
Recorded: 5.5 A
